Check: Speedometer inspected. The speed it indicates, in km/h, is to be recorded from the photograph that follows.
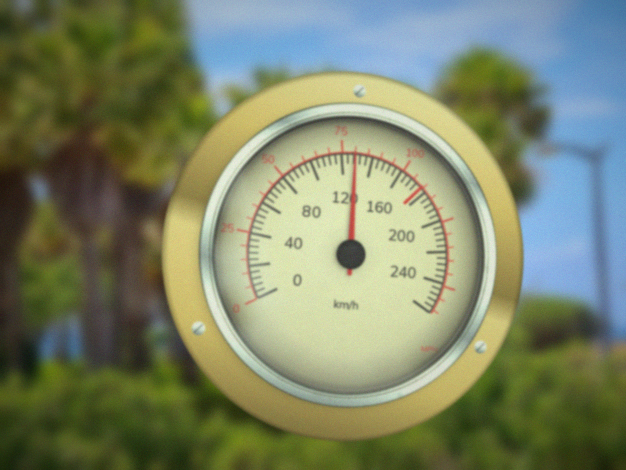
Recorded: 128 km/h
